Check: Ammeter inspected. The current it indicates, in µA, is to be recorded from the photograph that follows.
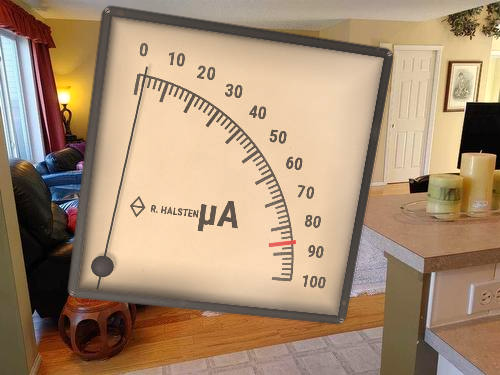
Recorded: 2 µA
